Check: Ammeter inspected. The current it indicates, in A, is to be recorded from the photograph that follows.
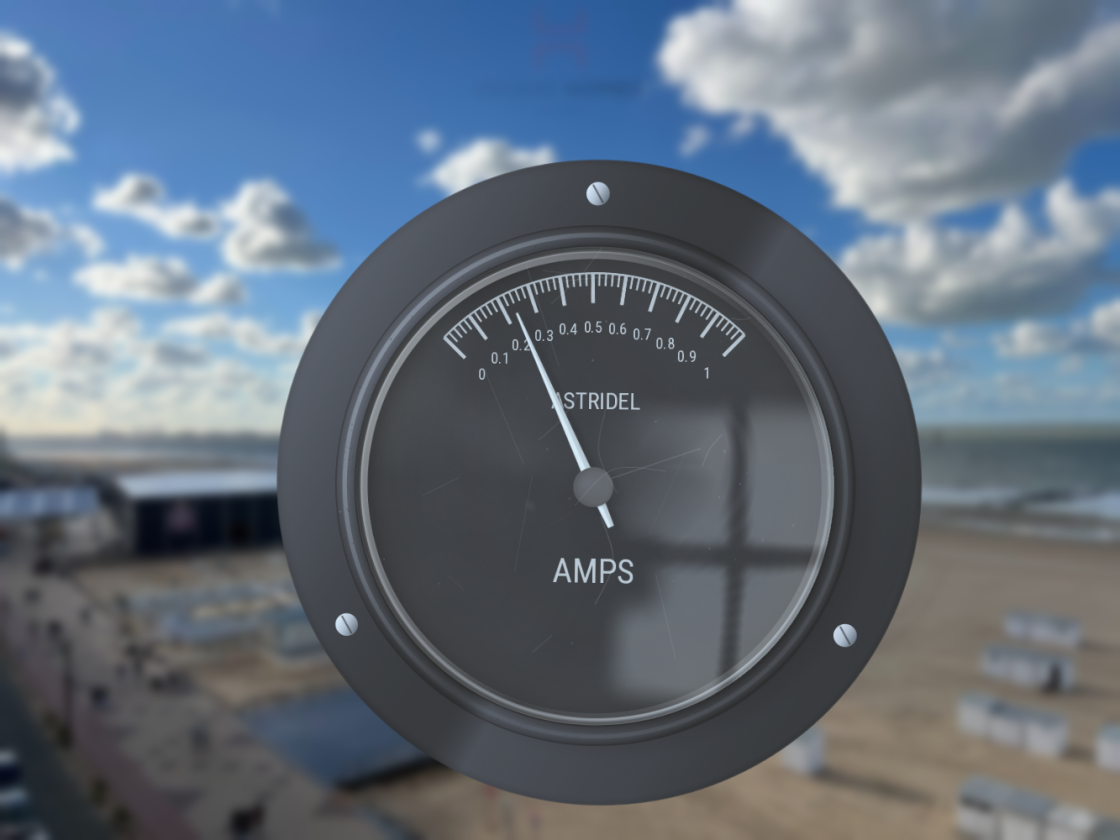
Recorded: 0.24 A
